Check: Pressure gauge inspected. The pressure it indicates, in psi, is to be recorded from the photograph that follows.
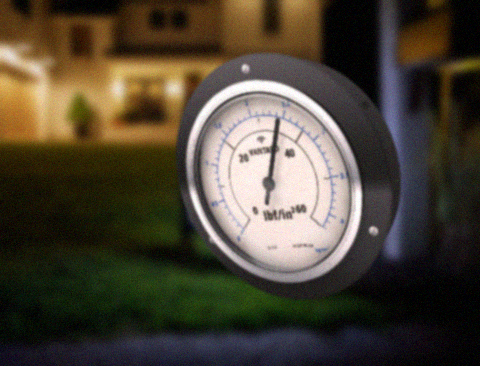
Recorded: 35 psi
